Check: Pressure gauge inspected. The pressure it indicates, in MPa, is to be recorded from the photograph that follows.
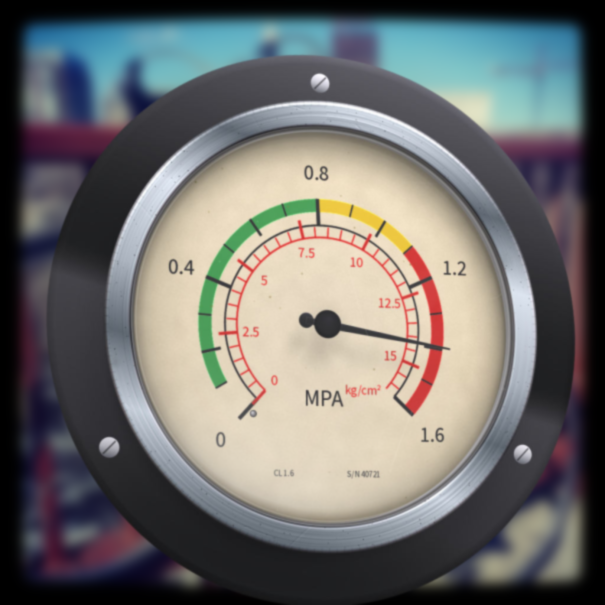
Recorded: 1.4 MPa
